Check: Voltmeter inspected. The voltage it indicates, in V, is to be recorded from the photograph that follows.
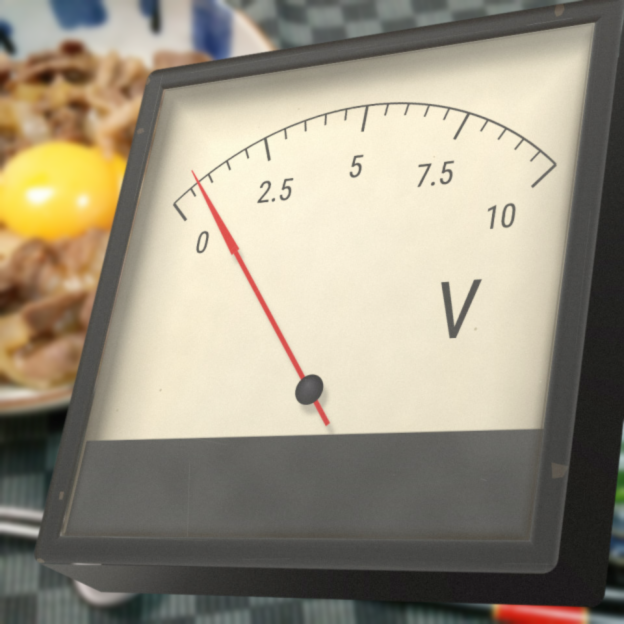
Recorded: 0.75 V
